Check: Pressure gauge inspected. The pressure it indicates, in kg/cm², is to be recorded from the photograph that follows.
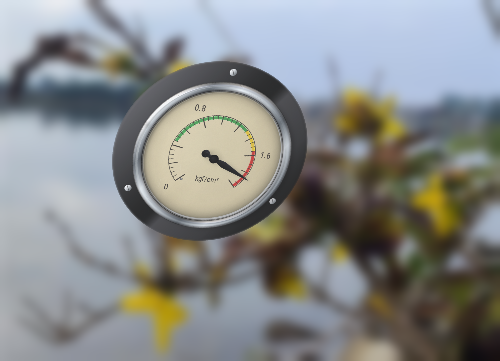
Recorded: 1.85 kg/cm²
